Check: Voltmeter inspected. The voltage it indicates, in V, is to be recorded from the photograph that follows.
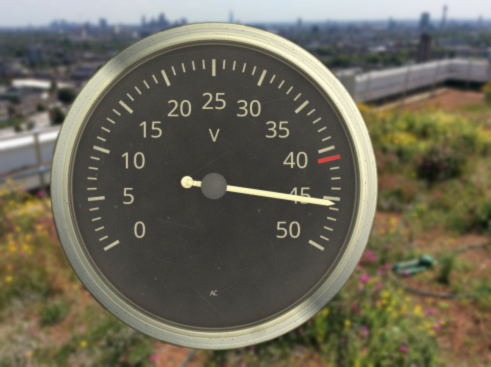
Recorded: 45.5 V
